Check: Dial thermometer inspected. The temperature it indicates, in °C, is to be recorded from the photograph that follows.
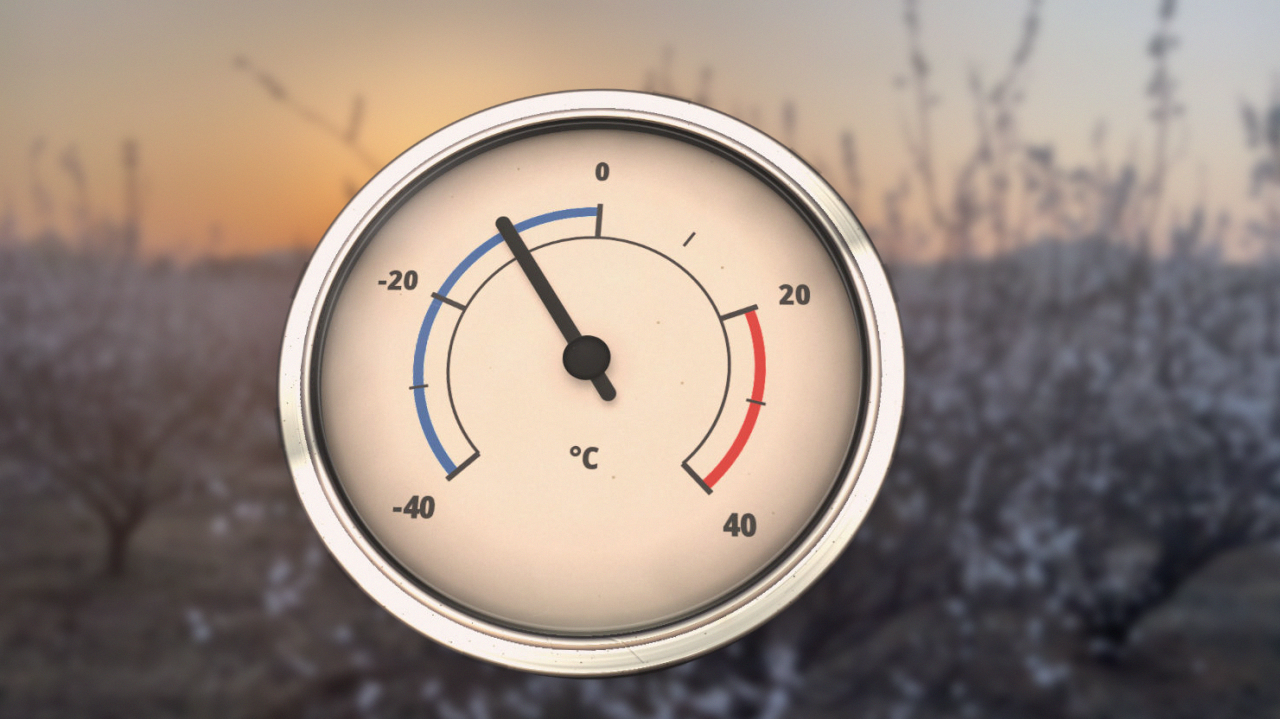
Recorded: -10 °C
